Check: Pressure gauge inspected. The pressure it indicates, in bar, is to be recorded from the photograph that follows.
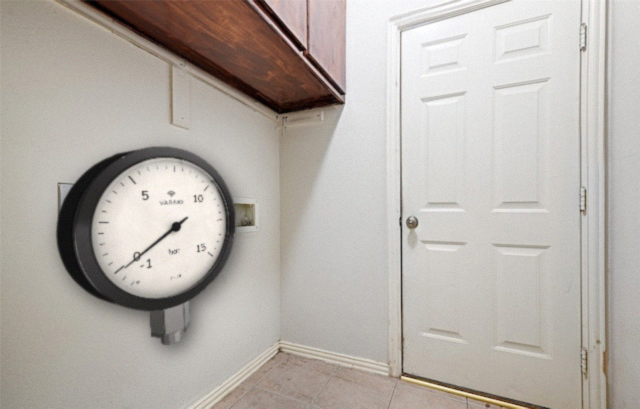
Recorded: 0 bar
